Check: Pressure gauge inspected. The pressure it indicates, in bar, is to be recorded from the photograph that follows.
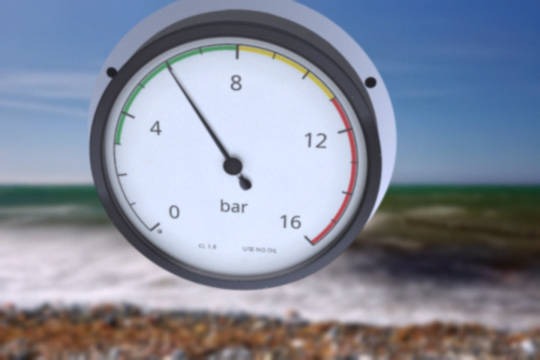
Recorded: 6 bar
